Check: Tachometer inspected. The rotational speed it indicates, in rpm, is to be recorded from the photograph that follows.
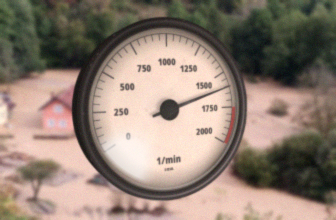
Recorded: 1600 rpm
